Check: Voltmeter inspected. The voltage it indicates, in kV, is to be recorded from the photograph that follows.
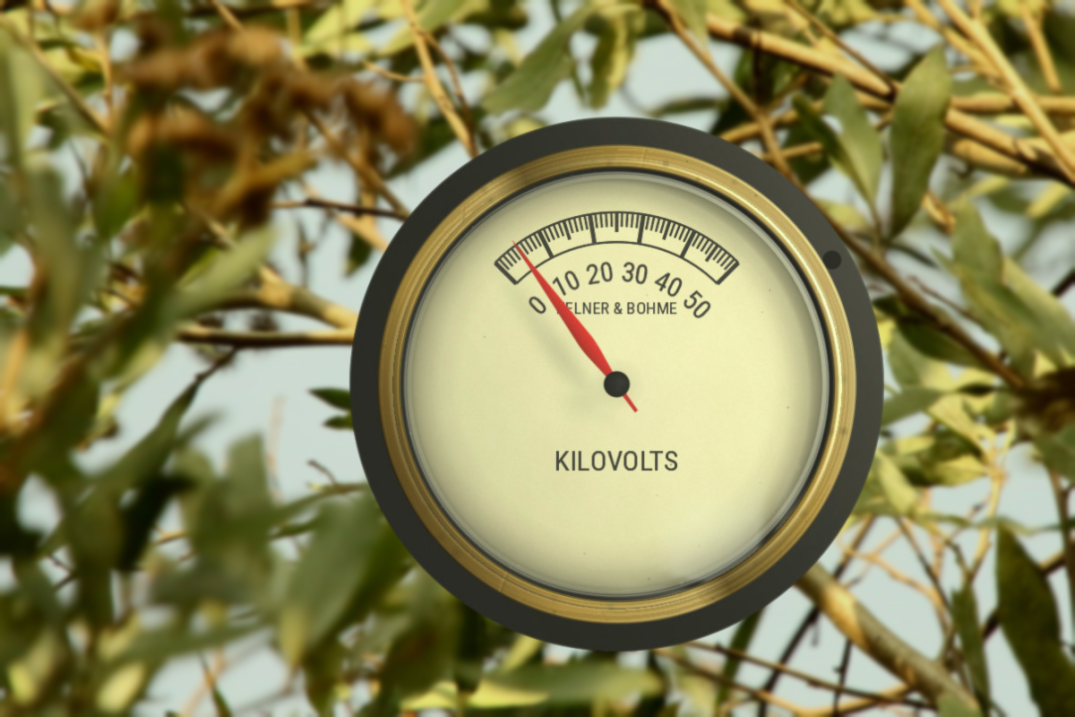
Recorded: 5 kV
